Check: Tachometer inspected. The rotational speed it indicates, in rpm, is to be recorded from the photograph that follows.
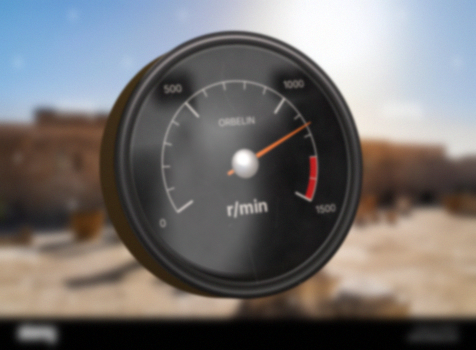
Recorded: 1150 rpm
